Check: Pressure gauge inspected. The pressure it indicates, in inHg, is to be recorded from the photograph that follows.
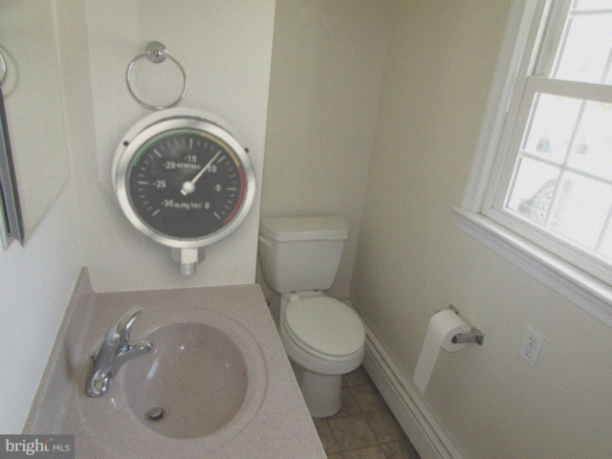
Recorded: -11 inHg
